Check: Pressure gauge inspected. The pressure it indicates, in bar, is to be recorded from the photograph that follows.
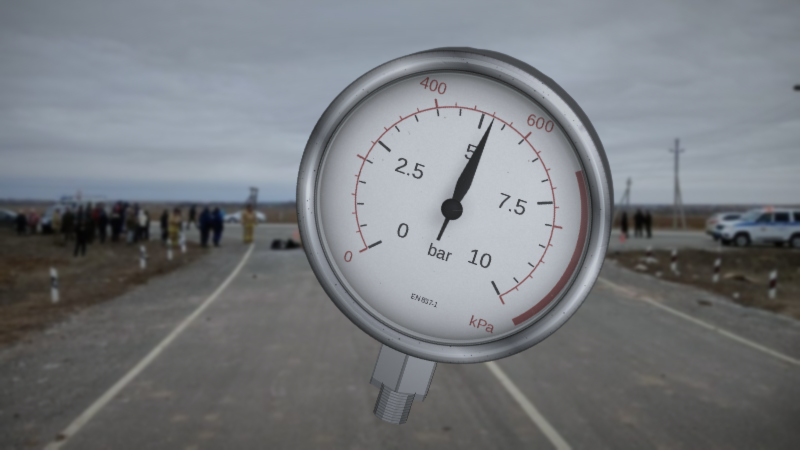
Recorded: 5.25 bar
